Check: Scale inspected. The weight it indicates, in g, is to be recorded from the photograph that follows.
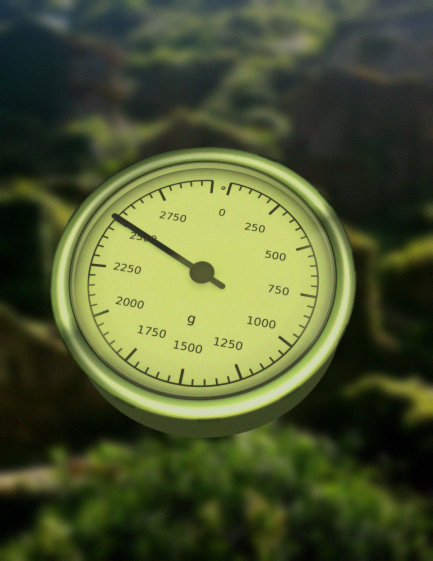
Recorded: 2500 g
